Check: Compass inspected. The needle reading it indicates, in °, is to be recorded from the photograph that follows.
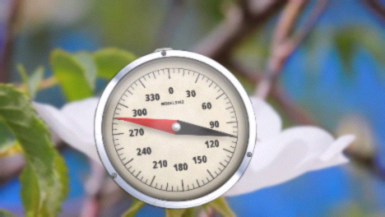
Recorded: 285 °
